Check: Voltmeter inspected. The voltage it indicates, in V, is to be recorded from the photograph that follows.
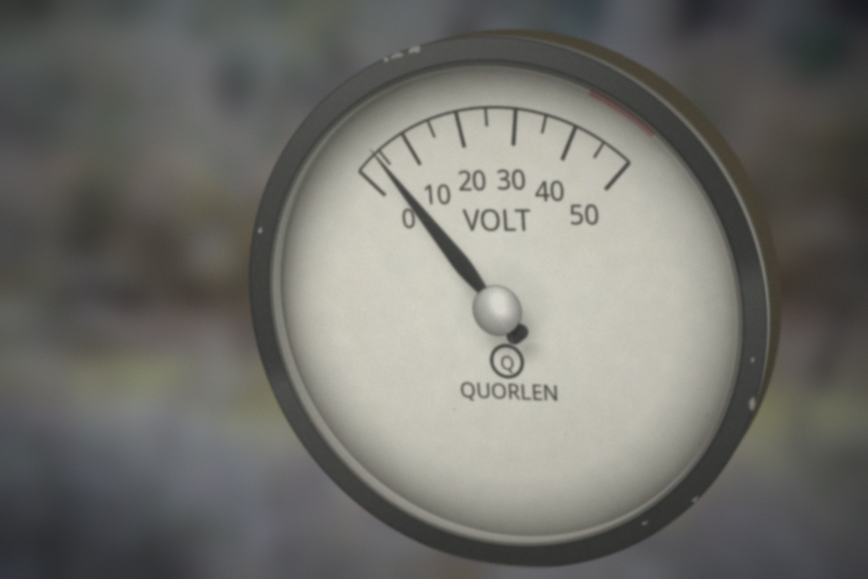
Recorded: 5 V
